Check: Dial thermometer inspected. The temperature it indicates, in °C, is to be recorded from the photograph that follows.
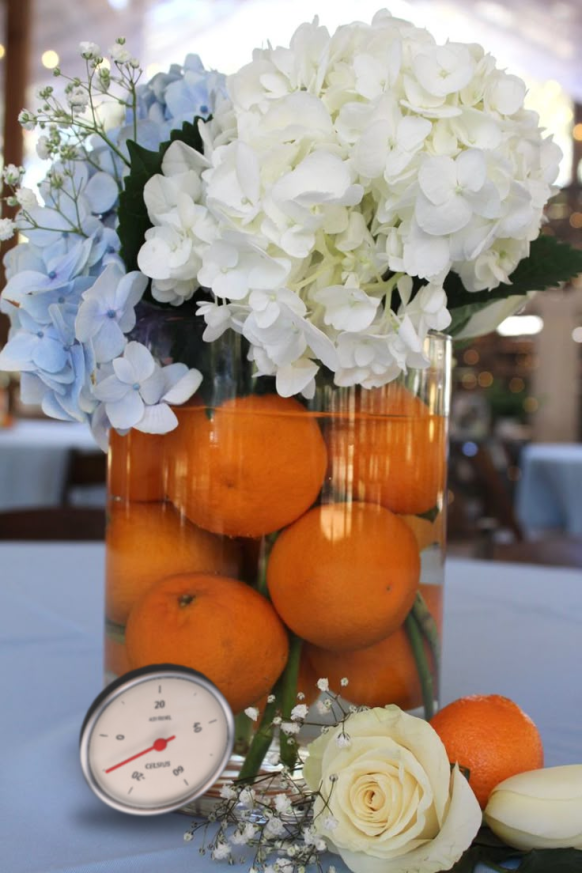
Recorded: -10 °C
